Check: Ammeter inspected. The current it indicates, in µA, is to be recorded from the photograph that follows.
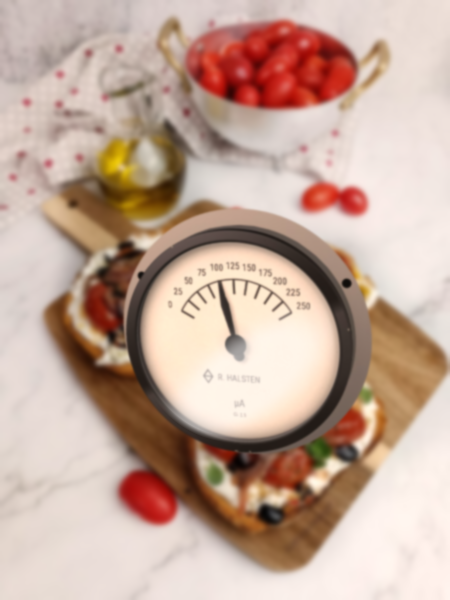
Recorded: 100 µA
